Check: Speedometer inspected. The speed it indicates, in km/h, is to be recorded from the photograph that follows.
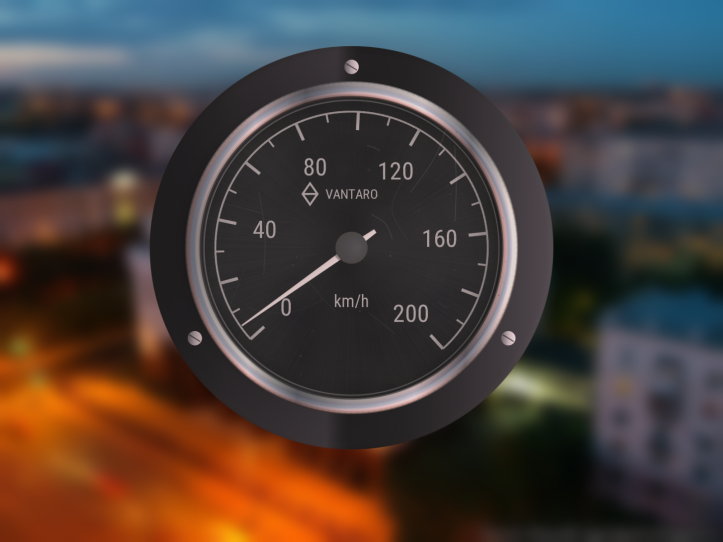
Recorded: 5 km/h
